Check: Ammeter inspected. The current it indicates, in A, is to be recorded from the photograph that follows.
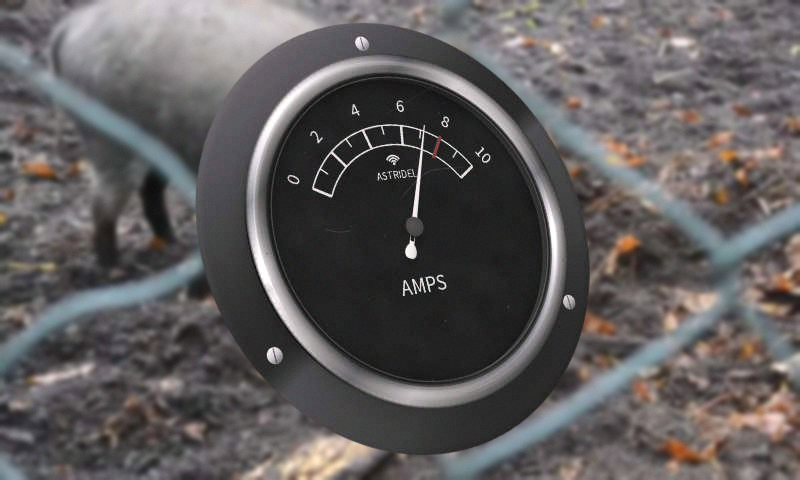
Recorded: 7 A
